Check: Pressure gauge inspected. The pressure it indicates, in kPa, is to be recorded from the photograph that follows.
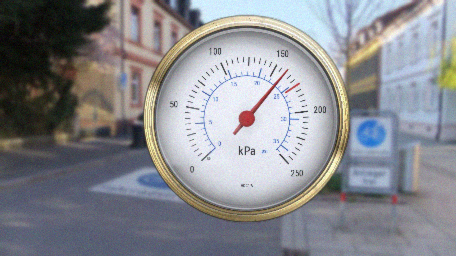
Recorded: 160 kPa
